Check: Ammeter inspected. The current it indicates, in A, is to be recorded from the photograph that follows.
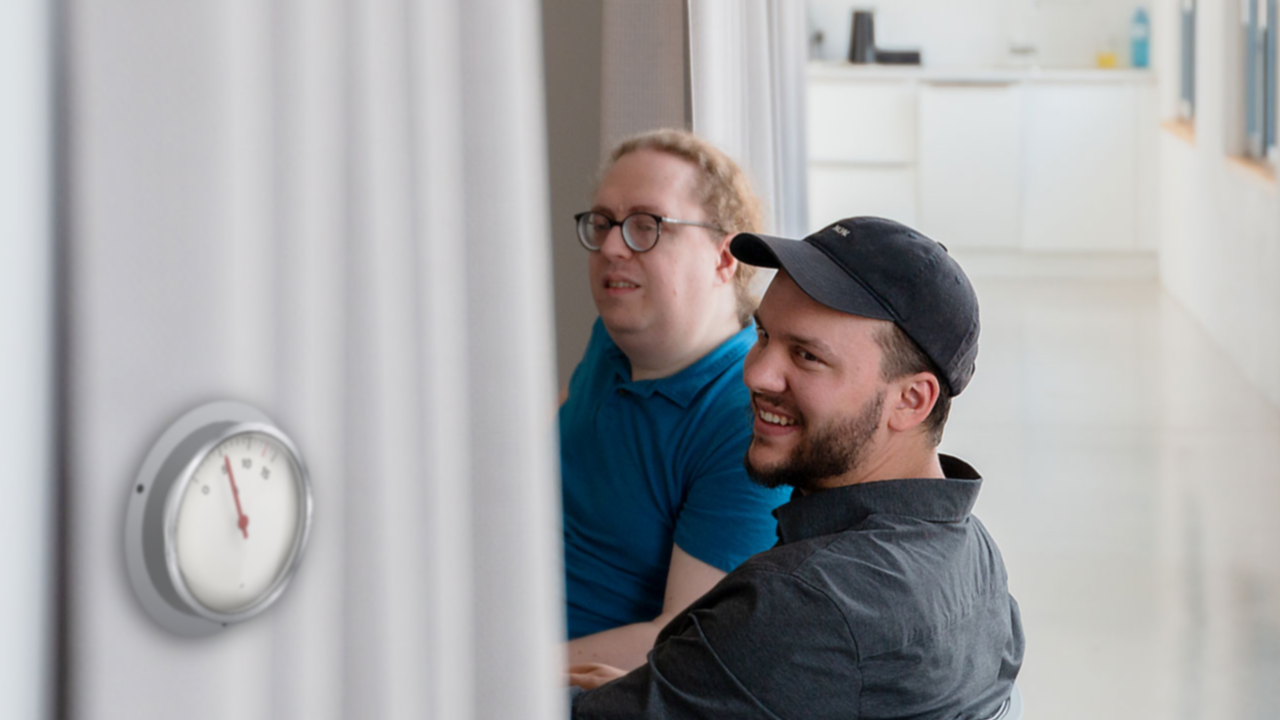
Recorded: 5 A
